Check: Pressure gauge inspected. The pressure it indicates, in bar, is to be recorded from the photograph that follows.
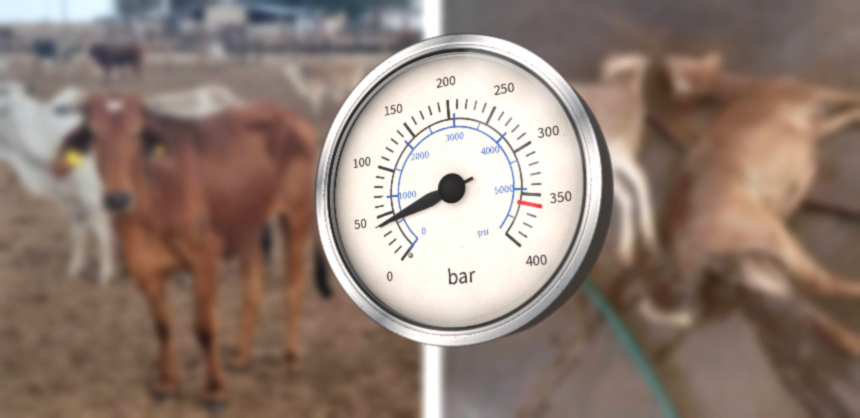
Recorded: 40 bar
